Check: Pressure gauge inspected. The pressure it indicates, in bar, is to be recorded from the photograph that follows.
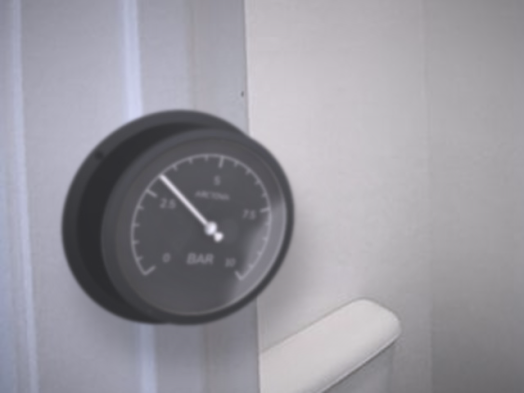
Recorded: 3 bar
